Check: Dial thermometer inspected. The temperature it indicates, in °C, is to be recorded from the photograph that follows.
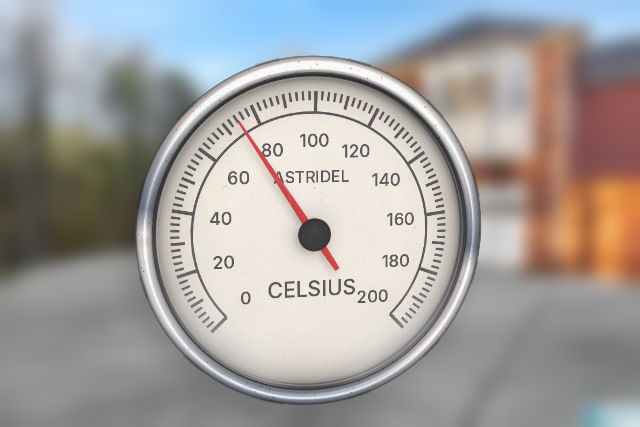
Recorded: 74 °C
